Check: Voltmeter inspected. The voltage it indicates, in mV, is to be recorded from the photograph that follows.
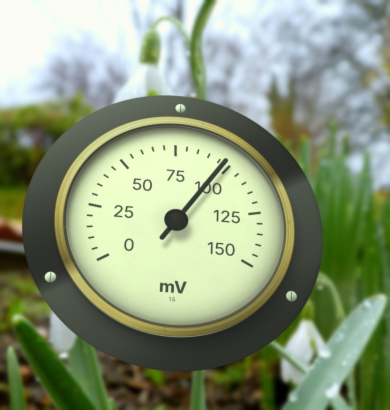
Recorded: 97.5 mV
